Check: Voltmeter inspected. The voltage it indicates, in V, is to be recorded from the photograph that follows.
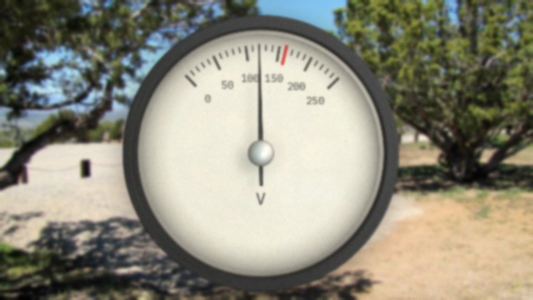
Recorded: 120 V
